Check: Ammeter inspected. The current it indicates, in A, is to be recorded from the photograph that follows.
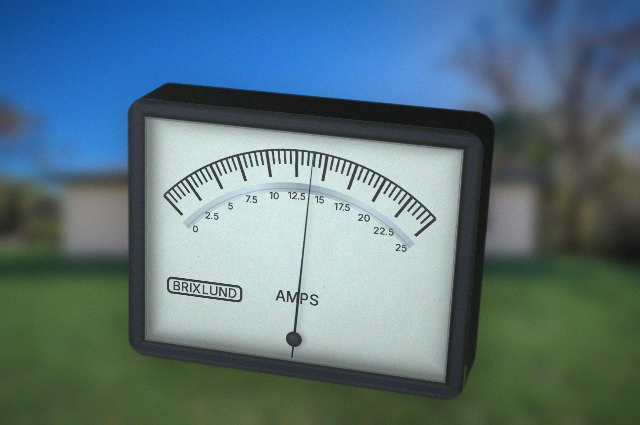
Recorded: 14 A
